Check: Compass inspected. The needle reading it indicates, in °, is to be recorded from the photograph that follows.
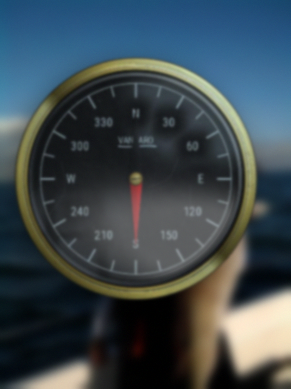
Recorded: 180 °
